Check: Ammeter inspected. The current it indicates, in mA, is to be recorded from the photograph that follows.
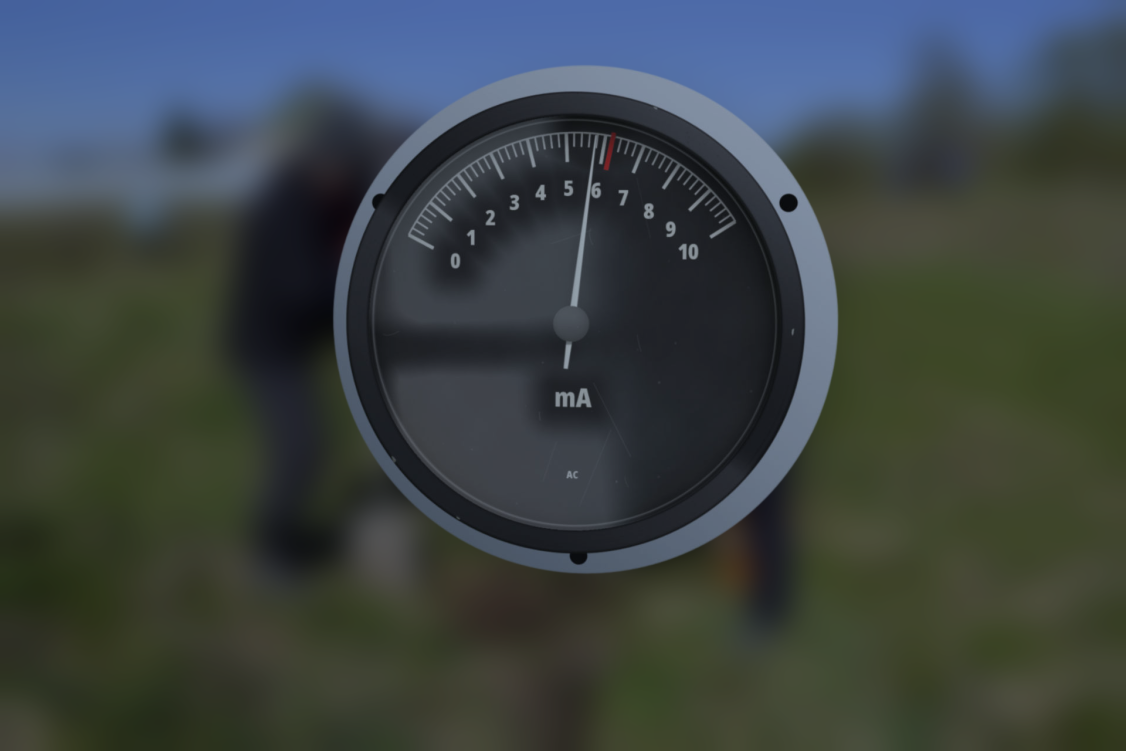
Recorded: 5.8 mA
